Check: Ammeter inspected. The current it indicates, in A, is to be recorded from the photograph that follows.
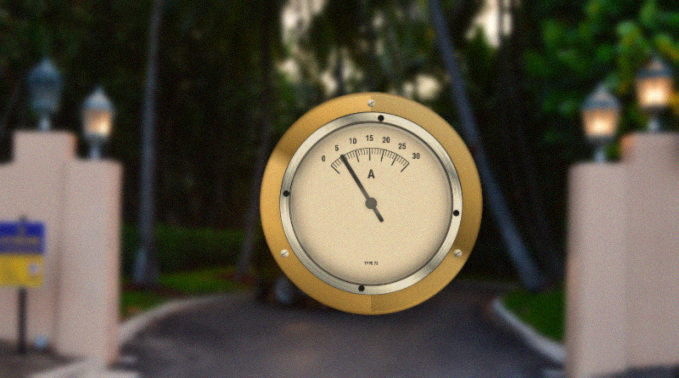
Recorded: 5 A
